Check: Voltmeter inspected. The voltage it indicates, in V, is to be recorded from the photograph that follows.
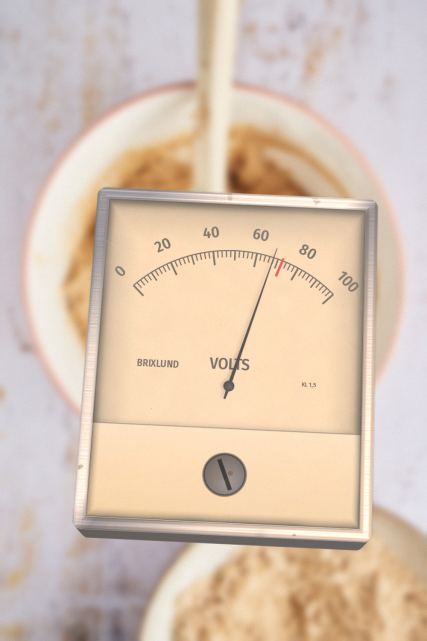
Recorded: 68 V
